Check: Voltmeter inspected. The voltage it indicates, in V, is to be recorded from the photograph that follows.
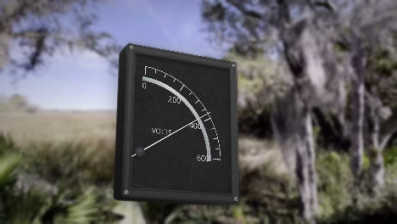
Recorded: 375 V
